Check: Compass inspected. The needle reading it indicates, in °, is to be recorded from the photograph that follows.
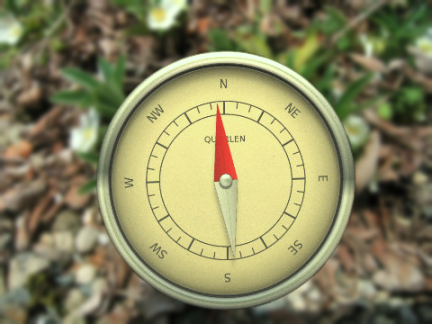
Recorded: 355 °
